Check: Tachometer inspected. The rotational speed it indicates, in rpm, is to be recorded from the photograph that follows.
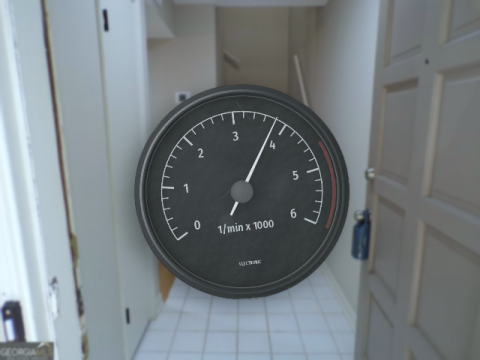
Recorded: 3800 rpm
